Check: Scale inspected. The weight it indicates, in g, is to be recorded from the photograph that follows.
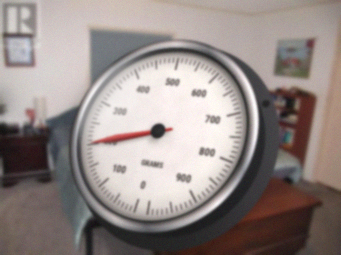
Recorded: 200 g
